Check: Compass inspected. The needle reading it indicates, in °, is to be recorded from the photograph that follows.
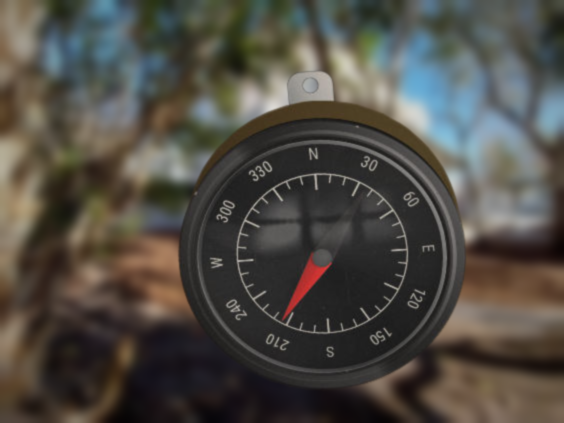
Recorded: 215 °
